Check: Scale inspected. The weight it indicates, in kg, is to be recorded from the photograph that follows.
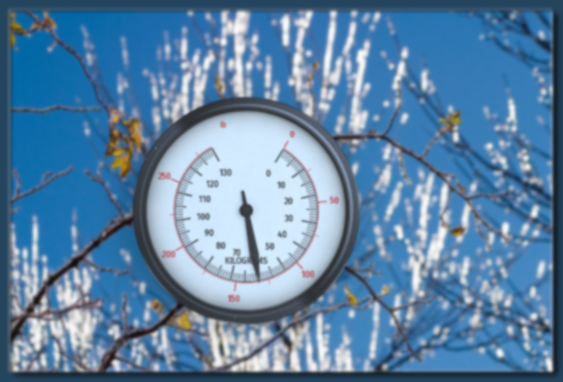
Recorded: 60 kg
